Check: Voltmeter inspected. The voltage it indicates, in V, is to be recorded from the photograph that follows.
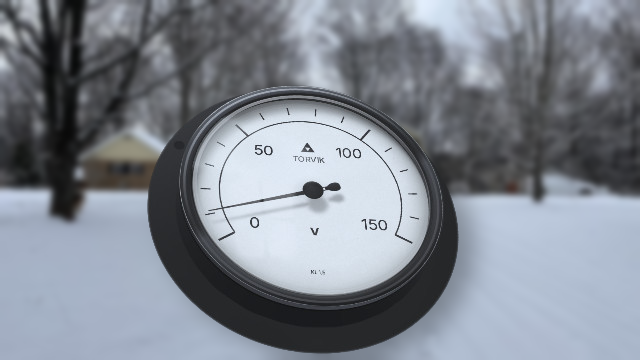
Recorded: 10 V
